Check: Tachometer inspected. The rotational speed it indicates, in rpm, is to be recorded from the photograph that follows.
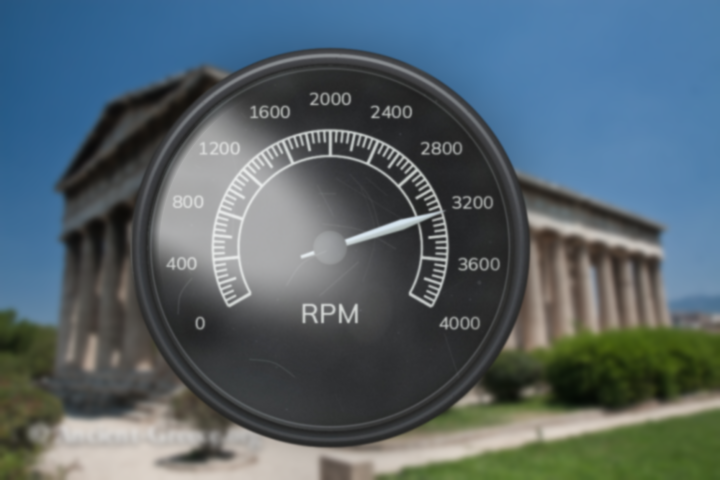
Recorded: 3200 rpm
